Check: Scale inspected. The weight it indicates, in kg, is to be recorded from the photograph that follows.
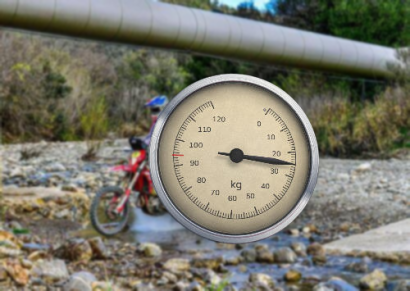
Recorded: 25 kg
